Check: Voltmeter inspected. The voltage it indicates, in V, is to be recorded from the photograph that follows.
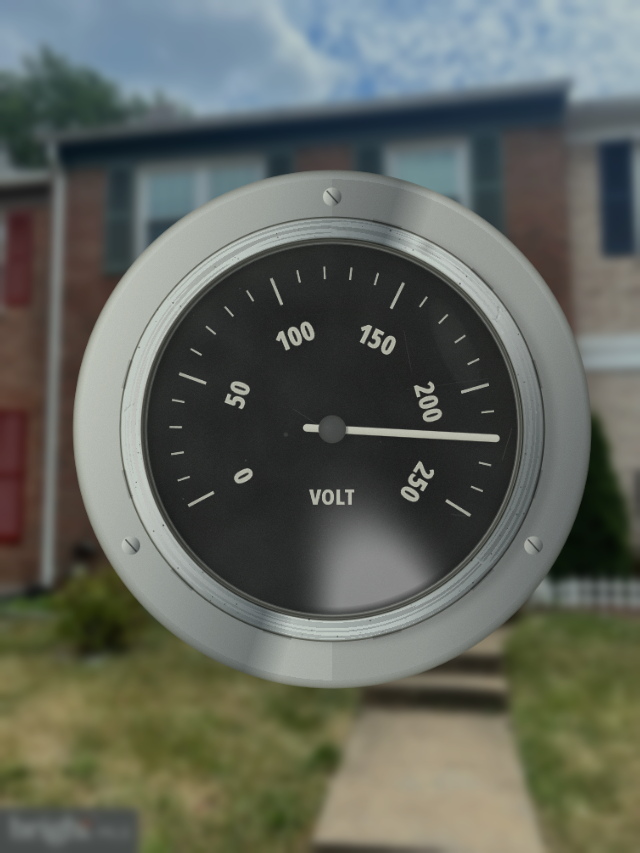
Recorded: 220 V
